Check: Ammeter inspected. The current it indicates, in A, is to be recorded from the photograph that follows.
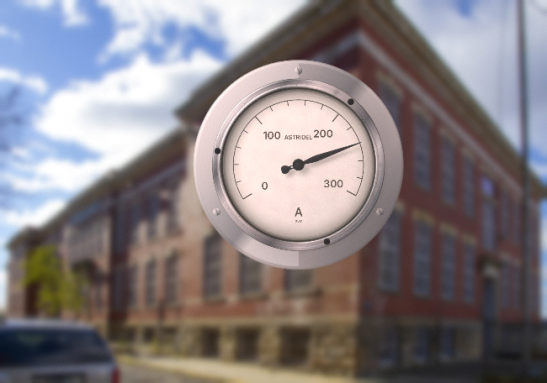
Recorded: 240 A
